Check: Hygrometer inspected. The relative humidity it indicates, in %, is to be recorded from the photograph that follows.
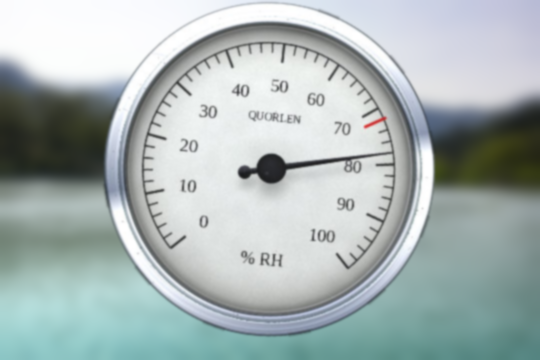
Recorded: 78 %
